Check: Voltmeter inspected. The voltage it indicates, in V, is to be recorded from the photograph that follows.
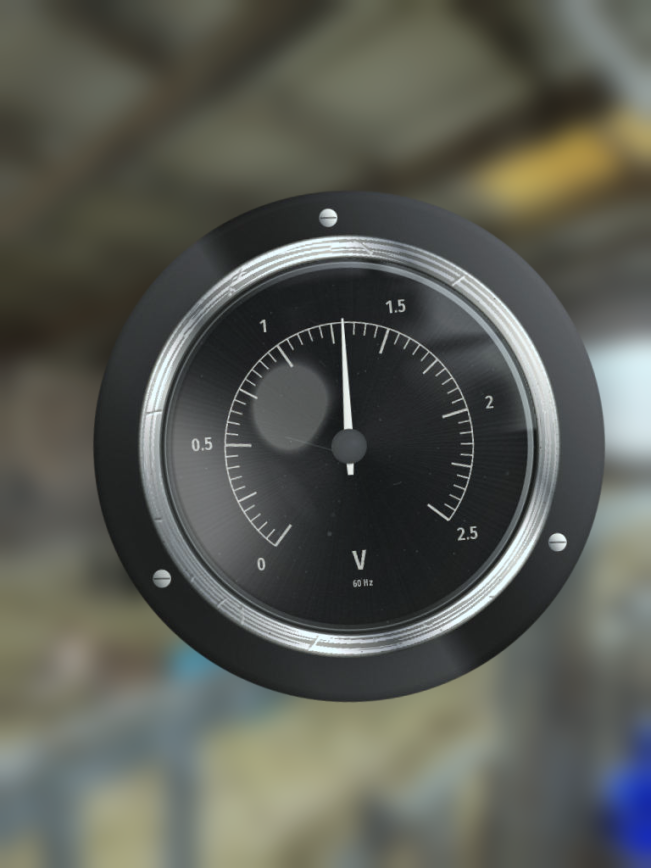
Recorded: 1.3 V
